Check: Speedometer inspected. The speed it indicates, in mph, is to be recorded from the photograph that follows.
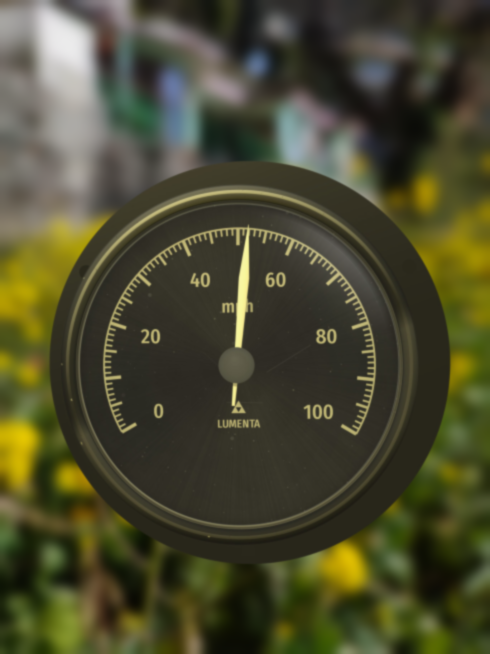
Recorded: 52 mph
